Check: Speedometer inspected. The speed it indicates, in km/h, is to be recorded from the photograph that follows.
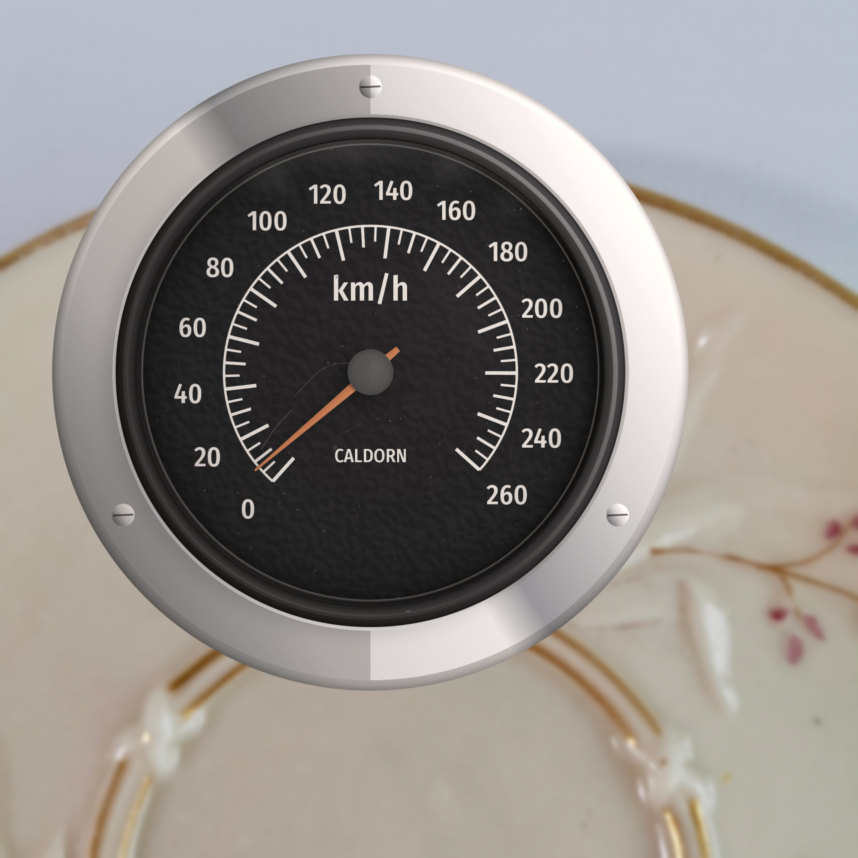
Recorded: 7.5 km/h
